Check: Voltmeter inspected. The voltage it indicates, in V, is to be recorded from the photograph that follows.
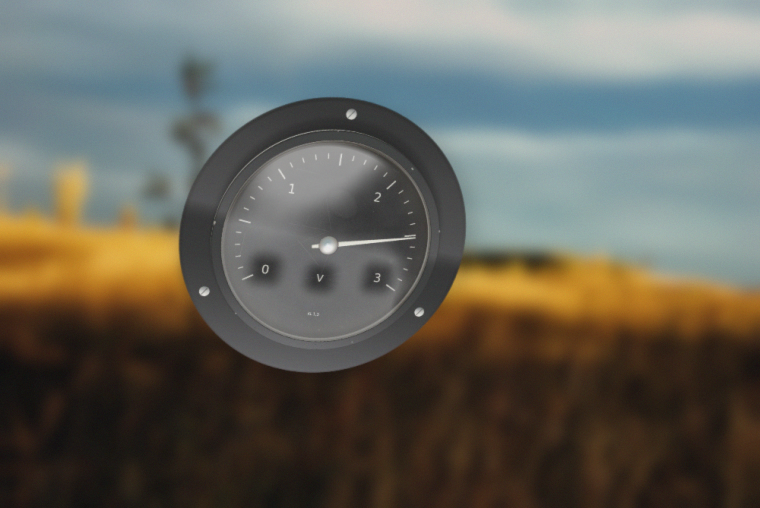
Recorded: 2.5 V
